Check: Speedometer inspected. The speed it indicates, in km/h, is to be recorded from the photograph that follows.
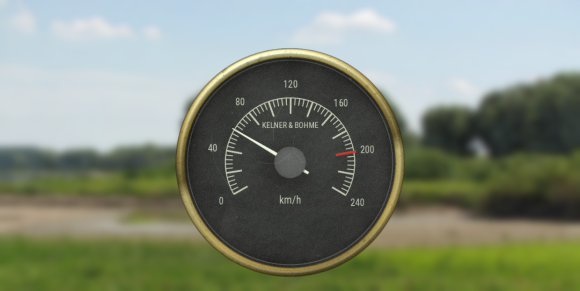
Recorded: 60 km/h
